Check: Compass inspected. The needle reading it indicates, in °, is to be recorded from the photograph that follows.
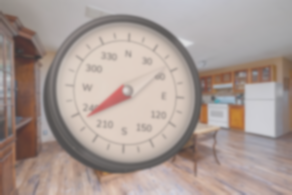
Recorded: 232.5 °
